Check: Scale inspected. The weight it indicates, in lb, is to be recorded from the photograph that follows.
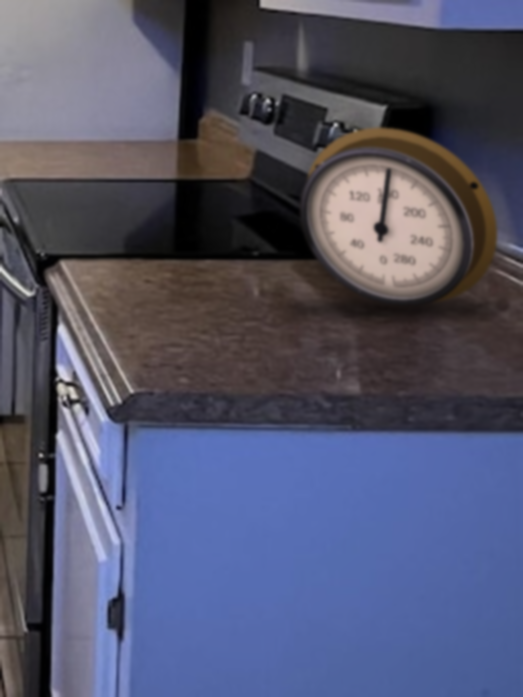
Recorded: 160 lb
